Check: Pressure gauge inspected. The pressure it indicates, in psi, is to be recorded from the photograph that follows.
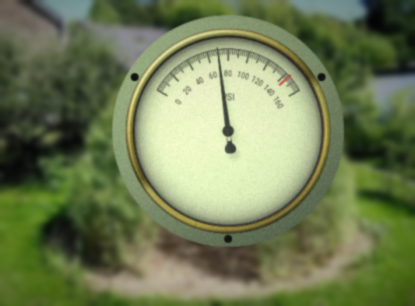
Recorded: 70 psi
